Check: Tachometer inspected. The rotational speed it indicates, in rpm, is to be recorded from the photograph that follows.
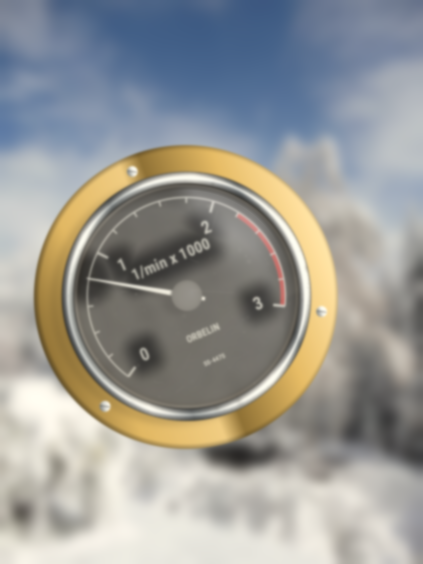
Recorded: 800 rpm
